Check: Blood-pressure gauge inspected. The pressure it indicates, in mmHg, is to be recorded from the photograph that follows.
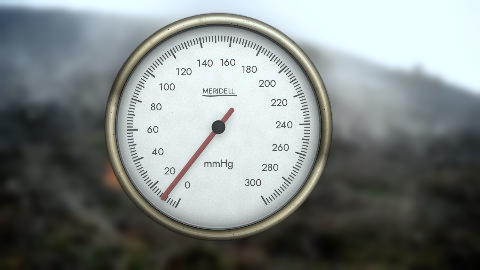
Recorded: 10 mmHg
